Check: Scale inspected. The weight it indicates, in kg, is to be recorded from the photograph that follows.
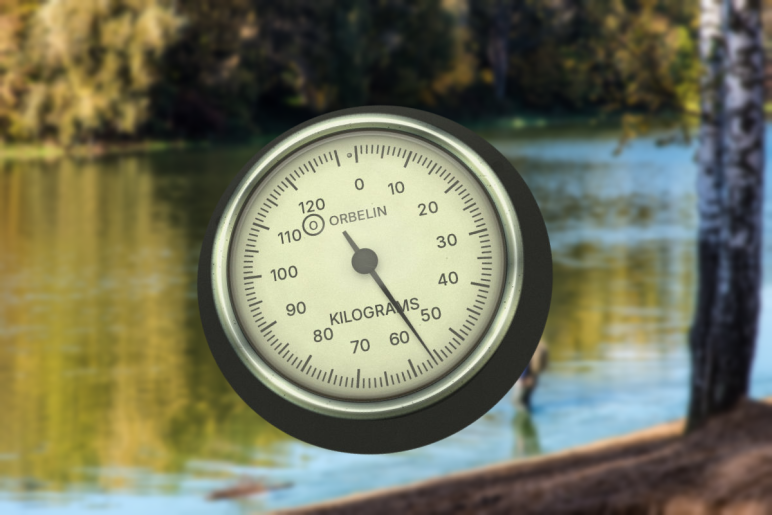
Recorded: 56 kg
